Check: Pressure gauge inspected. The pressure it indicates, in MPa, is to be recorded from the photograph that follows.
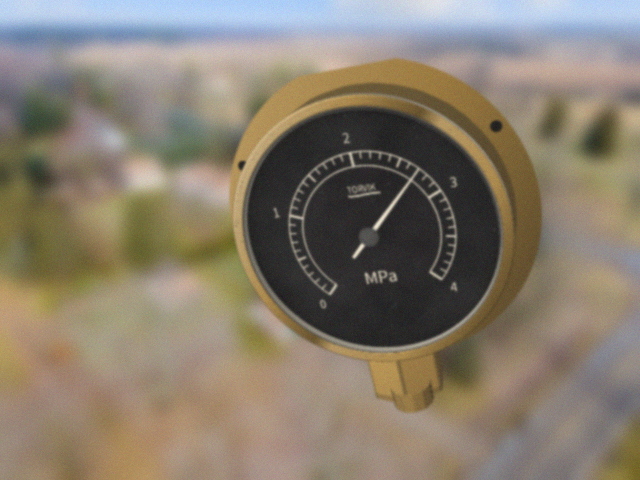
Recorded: 2.7 MPa
